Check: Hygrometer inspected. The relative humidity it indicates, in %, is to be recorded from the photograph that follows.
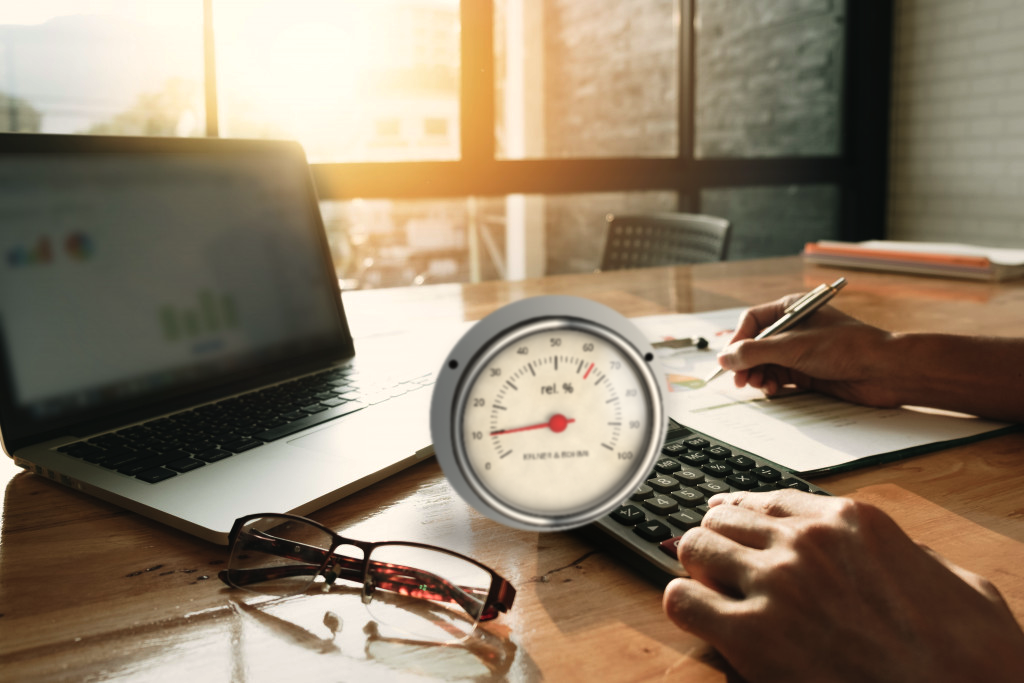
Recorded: 10 %
